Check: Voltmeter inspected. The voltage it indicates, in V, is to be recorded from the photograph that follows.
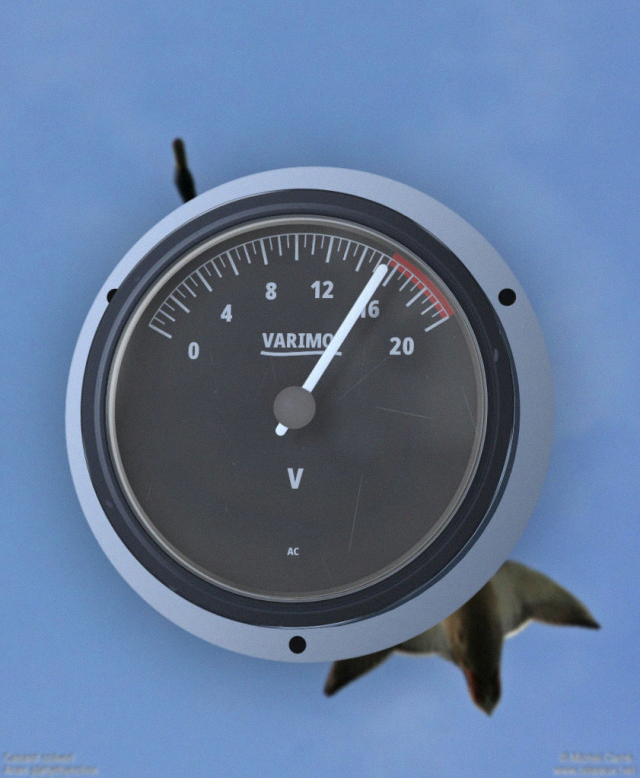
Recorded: 15.5 V
